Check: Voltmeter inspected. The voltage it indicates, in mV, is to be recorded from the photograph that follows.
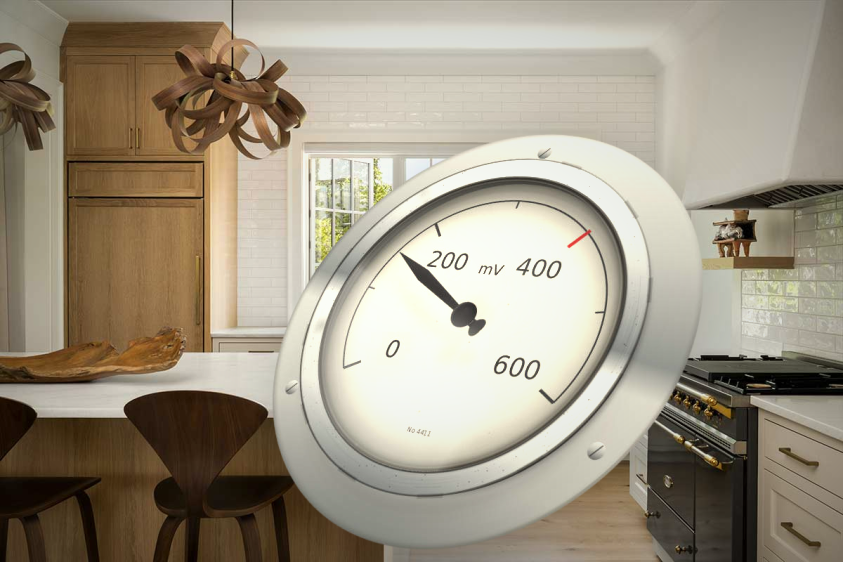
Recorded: 150 mV
